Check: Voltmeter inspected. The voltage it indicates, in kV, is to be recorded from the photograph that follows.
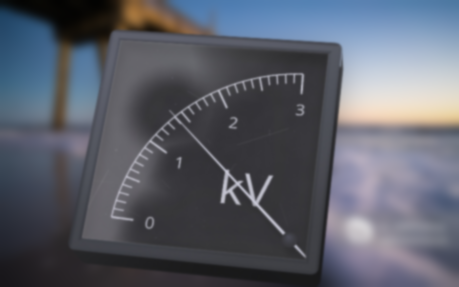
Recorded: 1.4 kV
